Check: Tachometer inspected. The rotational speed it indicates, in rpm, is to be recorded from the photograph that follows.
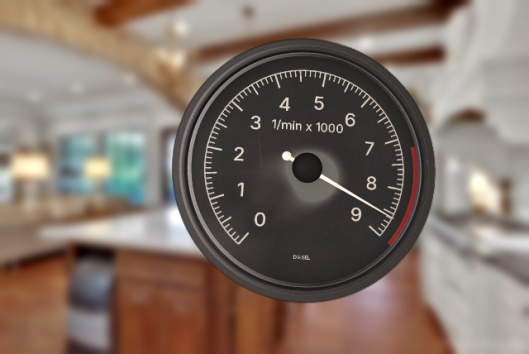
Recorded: 8600 rpm
